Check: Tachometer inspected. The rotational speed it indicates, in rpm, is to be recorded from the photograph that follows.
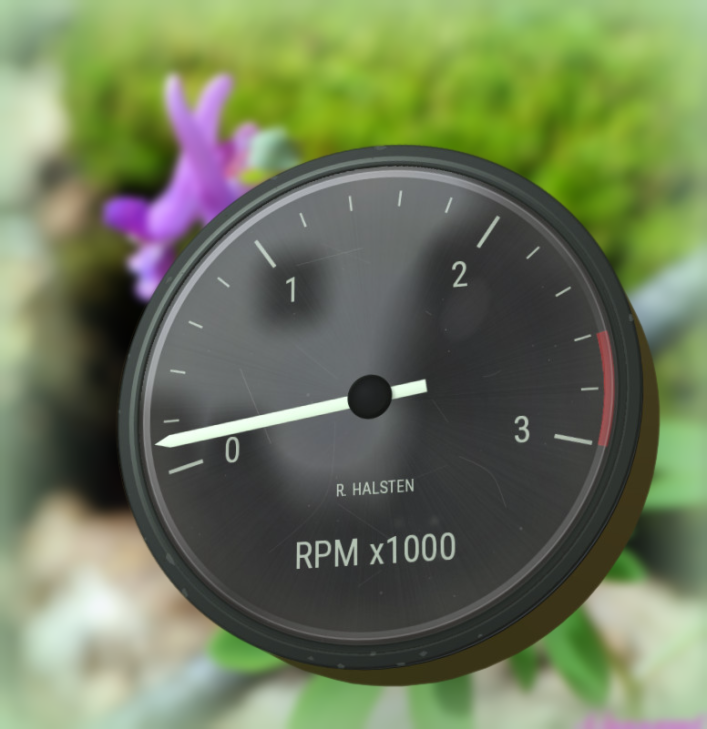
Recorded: 100 rpm
